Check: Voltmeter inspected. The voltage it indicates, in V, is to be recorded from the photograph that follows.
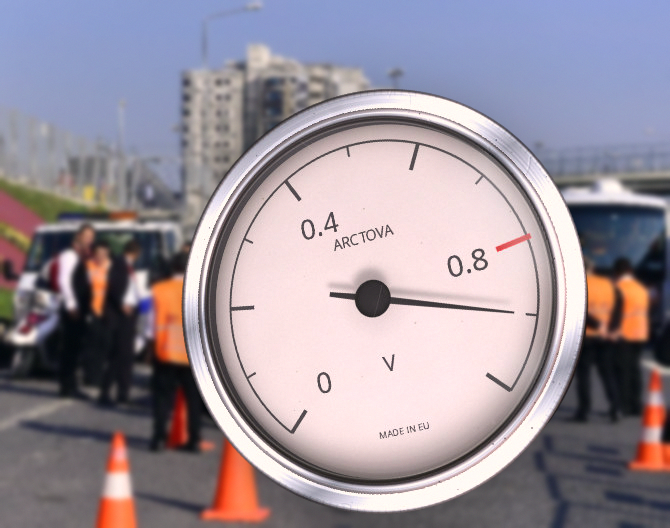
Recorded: 0.9 V
